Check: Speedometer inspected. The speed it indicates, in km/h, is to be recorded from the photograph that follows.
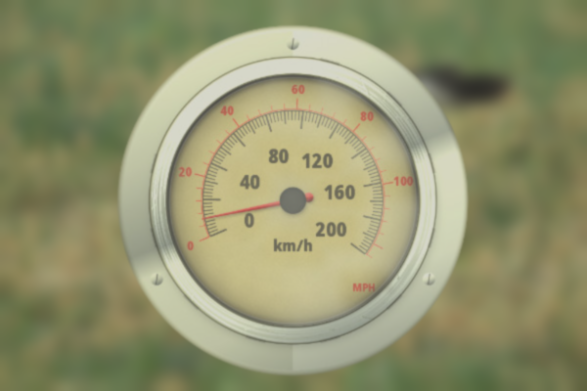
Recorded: 10 km/h
